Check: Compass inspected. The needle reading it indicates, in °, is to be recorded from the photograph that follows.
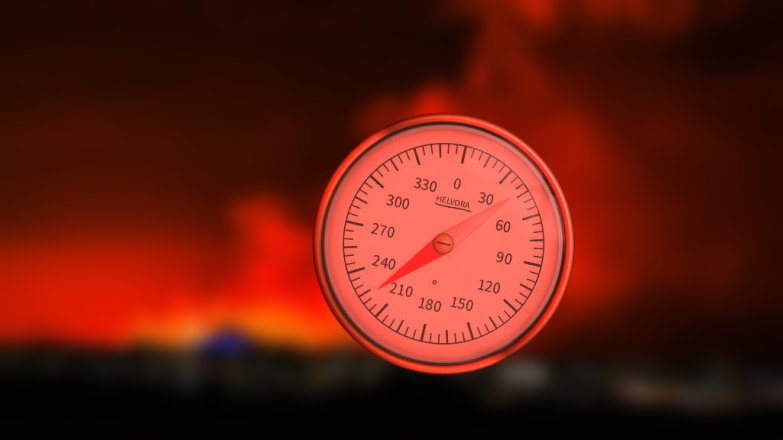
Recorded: 222.5 °
